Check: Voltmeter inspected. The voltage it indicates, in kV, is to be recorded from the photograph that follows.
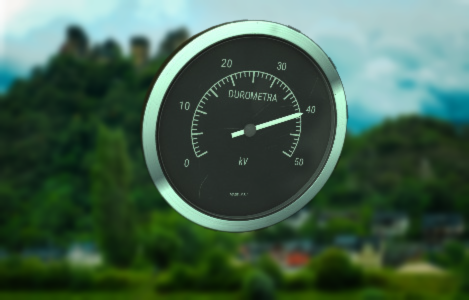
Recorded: 40 kV
